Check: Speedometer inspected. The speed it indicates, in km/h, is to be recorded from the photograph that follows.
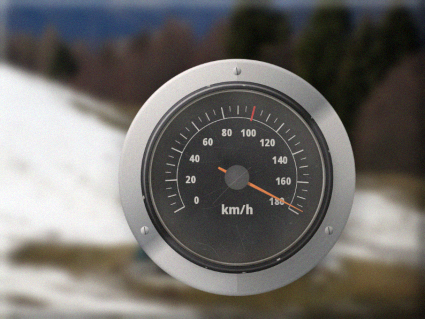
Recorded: 177.5 km/h
